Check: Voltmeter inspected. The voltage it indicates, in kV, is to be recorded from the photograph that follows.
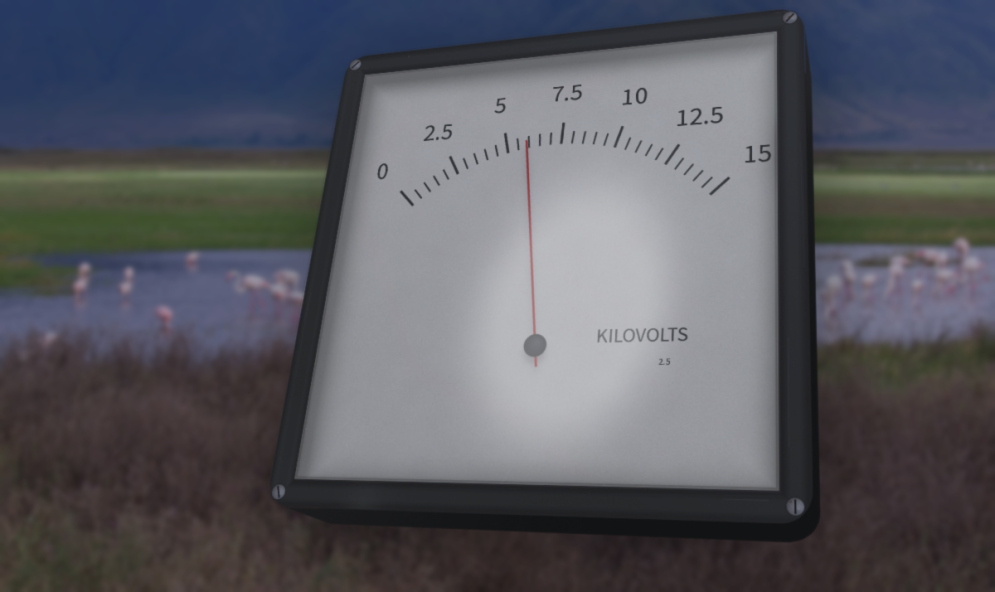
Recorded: 6 kV
